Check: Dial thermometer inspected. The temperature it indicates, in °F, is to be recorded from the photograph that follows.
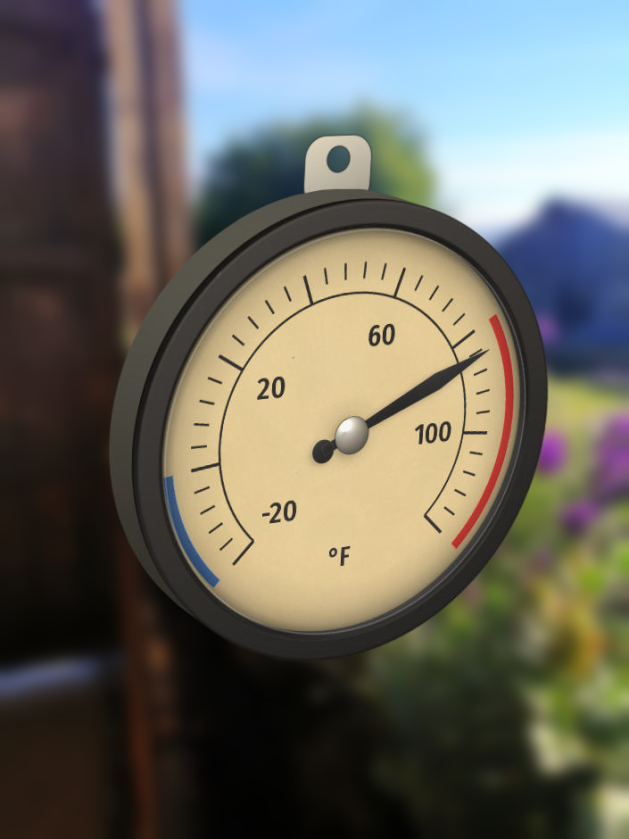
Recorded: 84 °F
